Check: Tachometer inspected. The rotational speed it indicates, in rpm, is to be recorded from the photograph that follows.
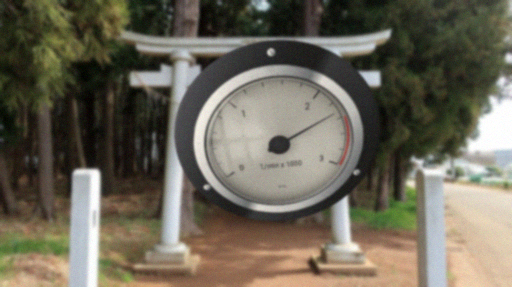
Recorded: 2300 rpm
